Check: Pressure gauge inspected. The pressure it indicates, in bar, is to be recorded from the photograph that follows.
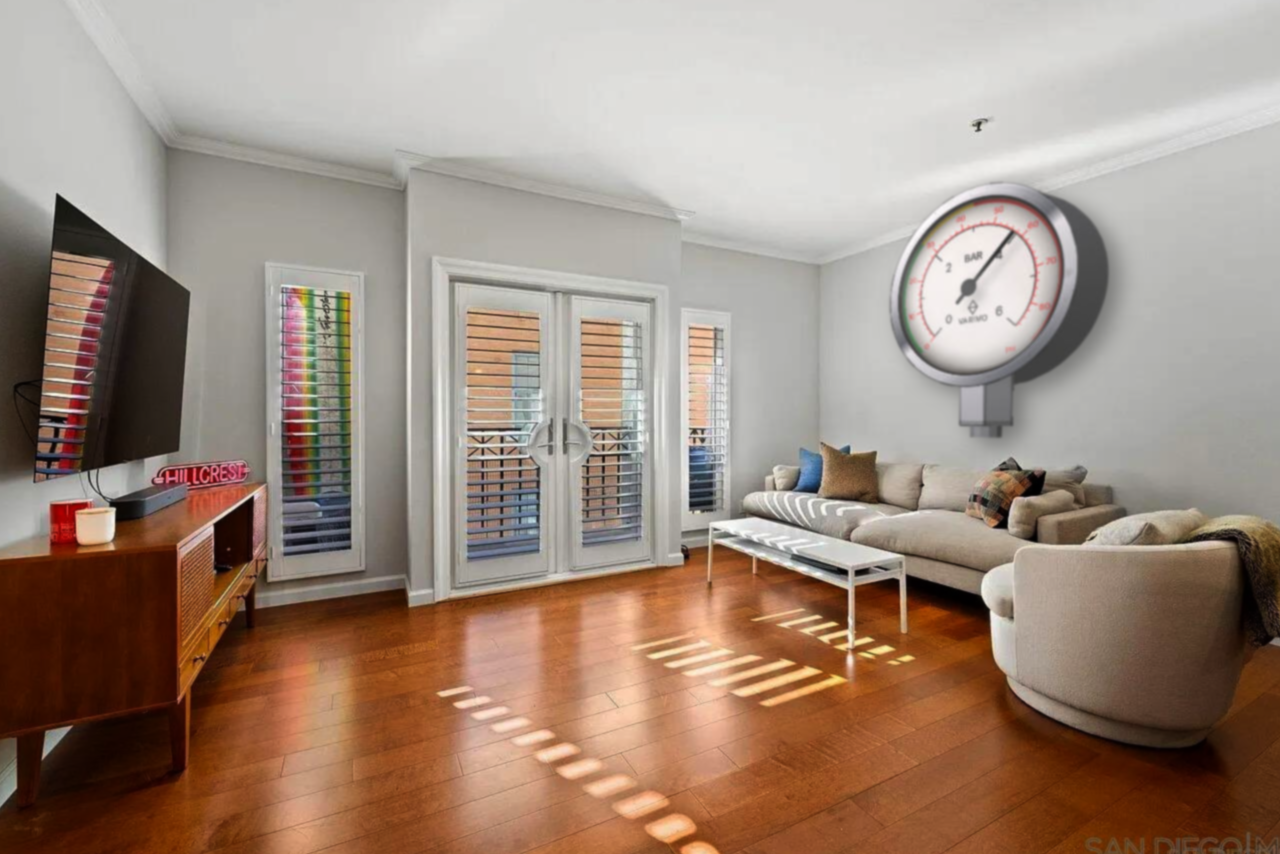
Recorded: 4 bar
